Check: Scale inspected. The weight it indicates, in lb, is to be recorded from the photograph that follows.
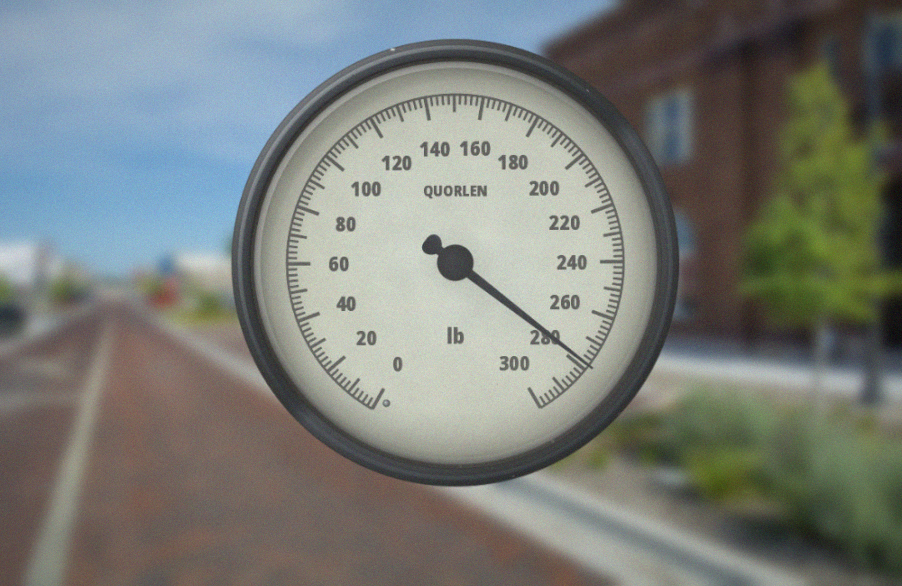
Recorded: 278 lb
